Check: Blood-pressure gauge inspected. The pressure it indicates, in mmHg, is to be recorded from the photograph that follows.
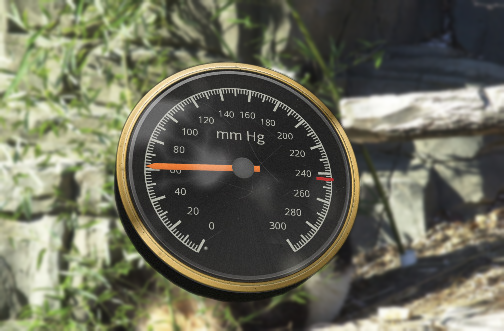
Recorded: 60 mmHg
